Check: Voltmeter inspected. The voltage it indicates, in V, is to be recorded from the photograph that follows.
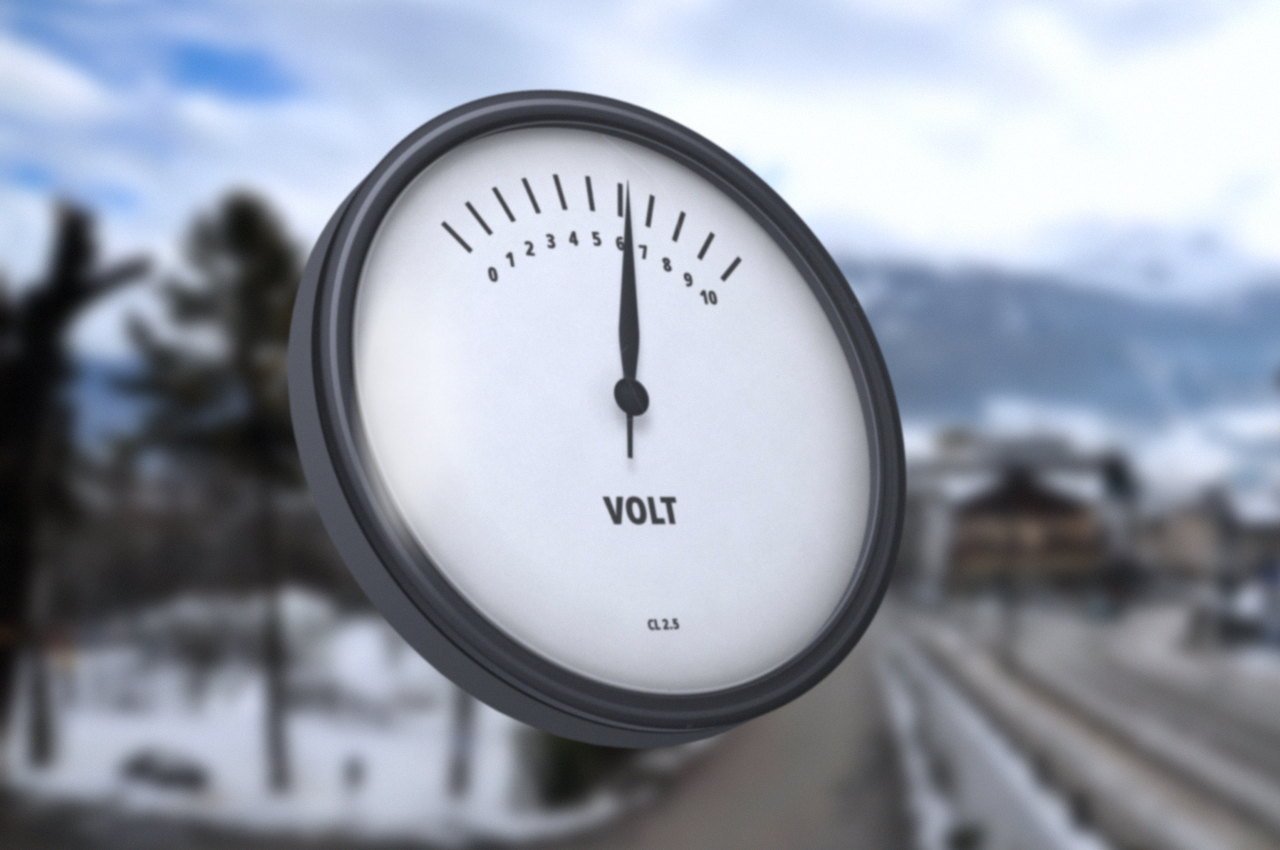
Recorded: 6 V
